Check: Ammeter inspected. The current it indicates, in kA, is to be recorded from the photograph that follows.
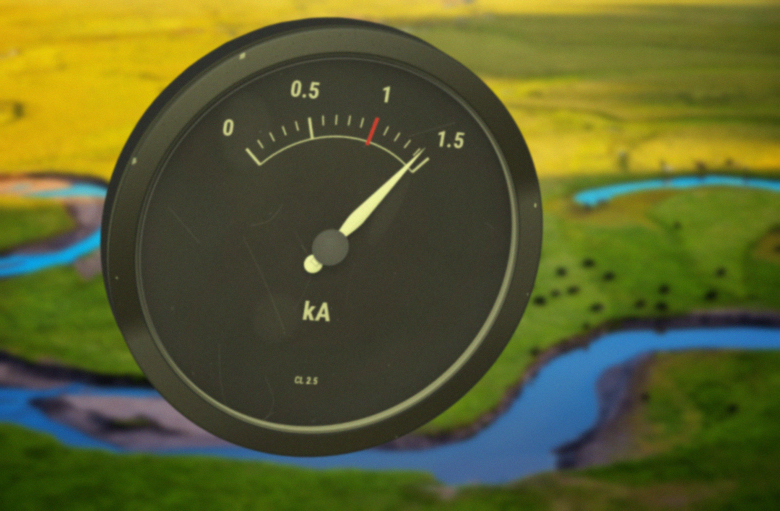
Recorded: 1.4 kA
